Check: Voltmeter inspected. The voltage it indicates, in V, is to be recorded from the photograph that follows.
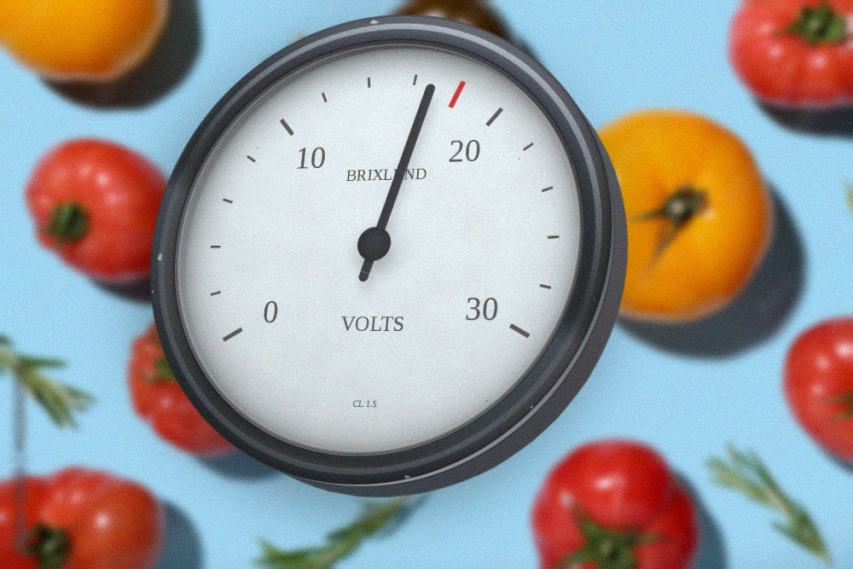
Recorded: 17 V
